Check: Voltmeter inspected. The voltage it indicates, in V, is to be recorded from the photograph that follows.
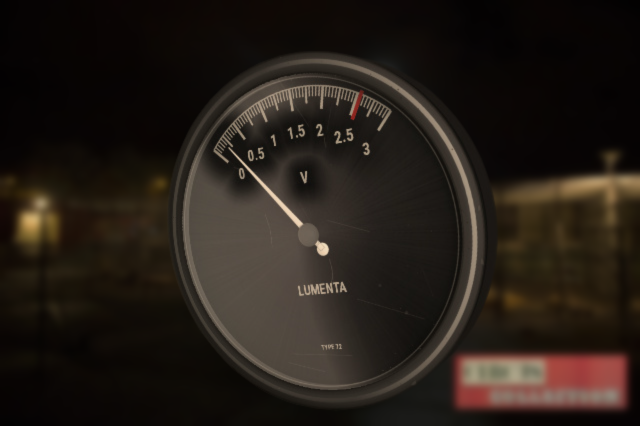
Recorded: 0.25 V
